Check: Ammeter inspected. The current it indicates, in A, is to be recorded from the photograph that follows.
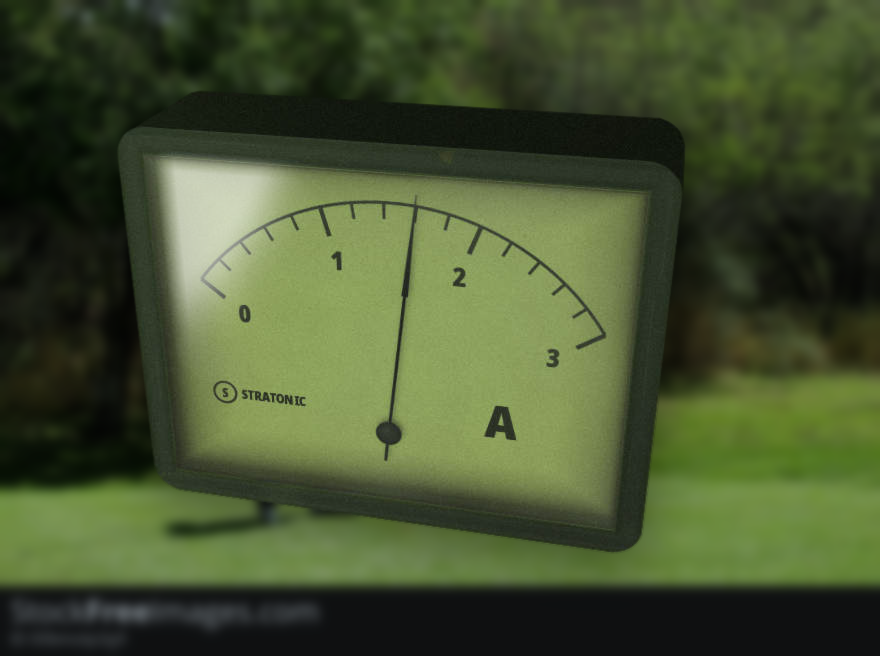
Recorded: 1.6 A
